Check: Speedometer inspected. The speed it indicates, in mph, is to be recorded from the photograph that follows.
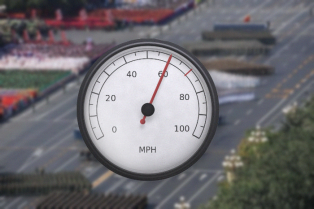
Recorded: 60 mph
